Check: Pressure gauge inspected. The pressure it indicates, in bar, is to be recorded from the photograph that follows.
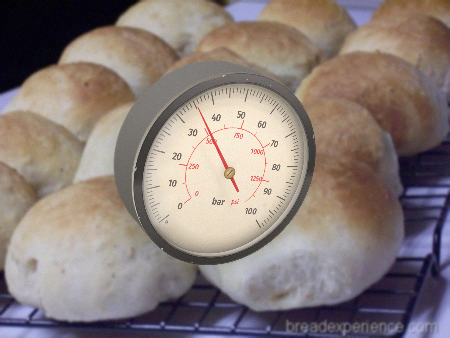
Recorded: 35 bar
